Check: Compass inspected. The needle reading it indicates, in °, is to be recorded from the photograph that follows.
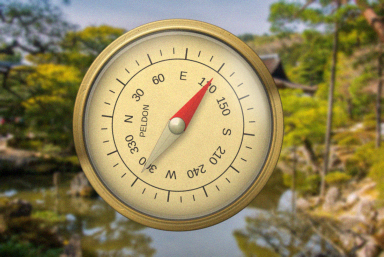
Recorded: 120 °
